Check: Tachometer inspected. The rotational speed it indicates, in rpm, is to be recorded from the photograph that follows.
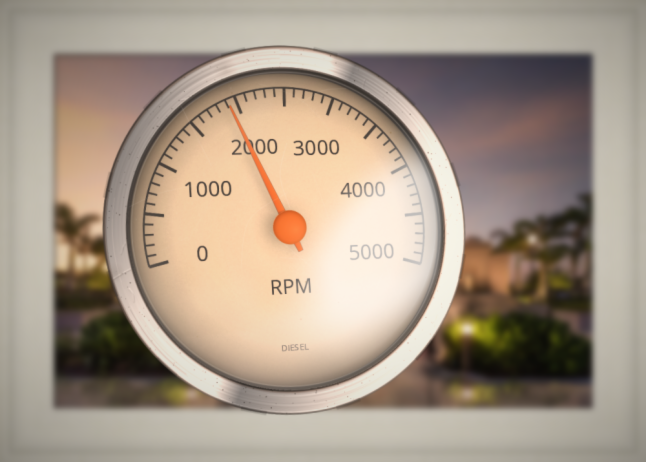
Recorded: 1900 rpm
